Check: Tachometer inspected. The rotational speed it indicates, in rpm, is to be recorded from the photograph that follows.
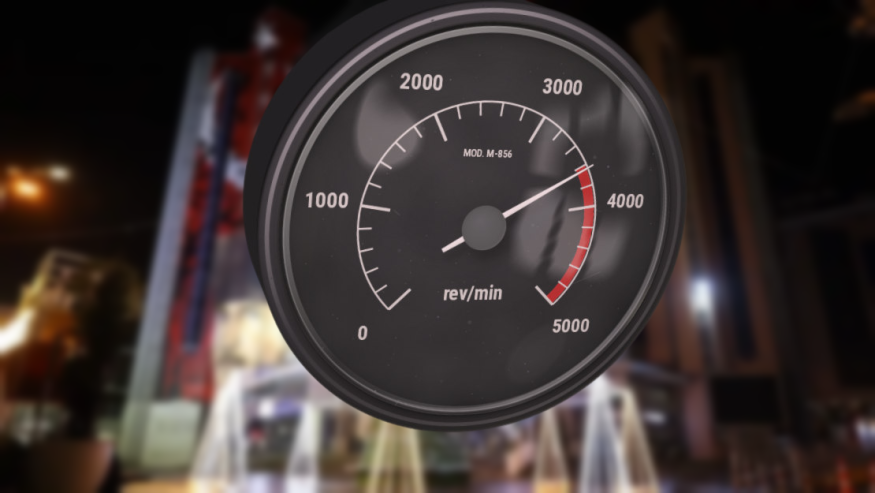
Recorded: 3600 rpm
